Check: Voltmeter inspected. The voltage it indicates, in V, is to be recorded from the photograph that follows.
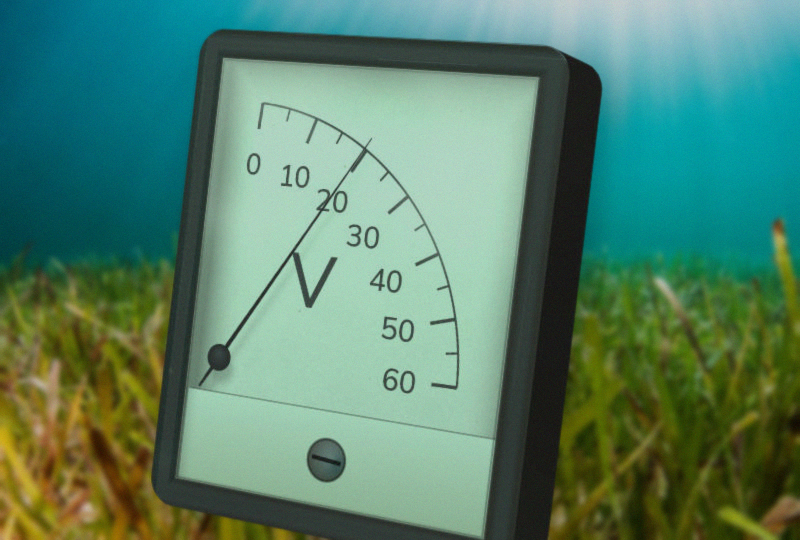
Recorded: 20 V
